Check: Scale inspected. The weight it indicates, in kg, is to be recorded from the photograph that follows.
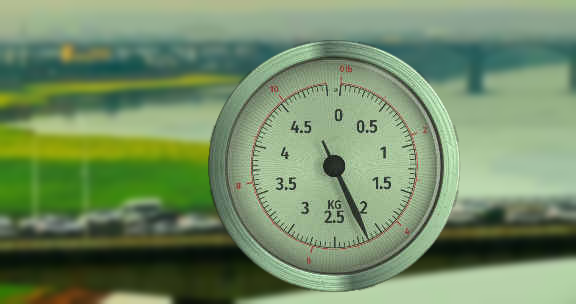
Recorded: 2.15 kg
